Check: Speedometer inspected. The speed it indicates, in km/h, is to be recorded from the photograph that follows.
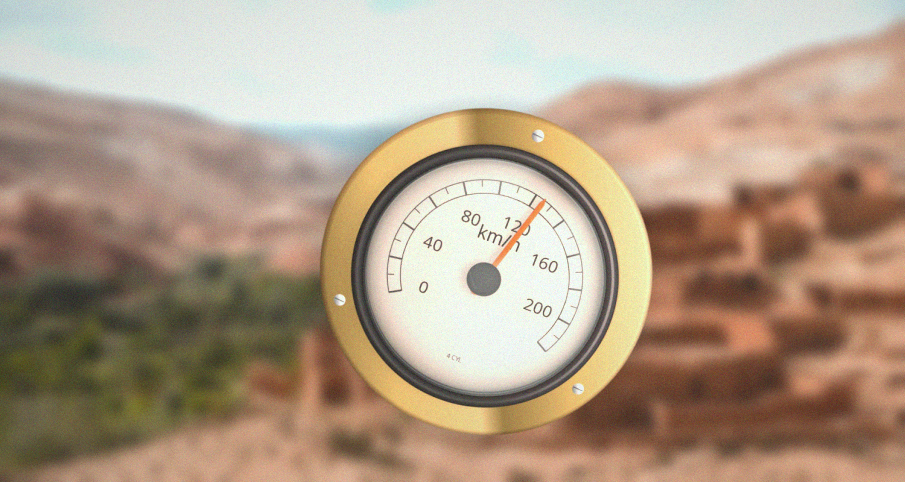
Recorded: 125 km/h
